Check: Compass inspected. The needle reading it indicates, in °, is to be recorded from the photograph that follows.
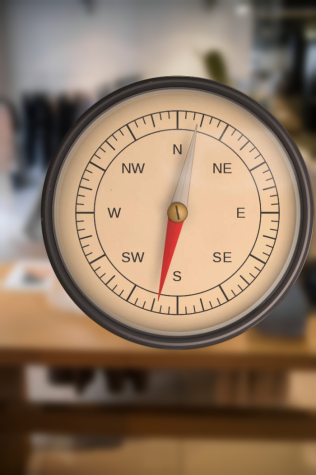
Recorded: 192.5 °
